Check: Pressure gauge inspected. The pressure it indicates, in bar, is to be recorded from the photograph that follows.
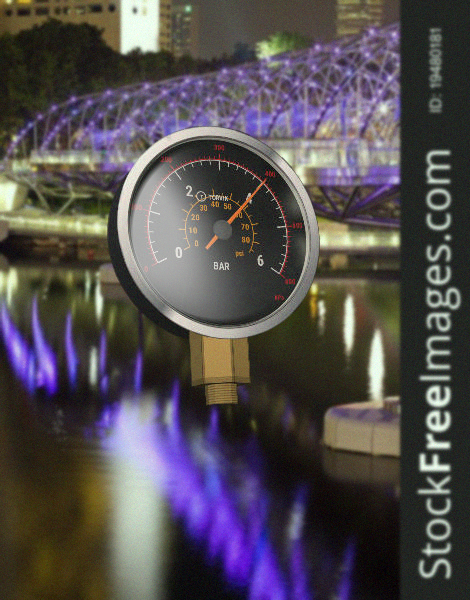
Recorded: 4 bar
